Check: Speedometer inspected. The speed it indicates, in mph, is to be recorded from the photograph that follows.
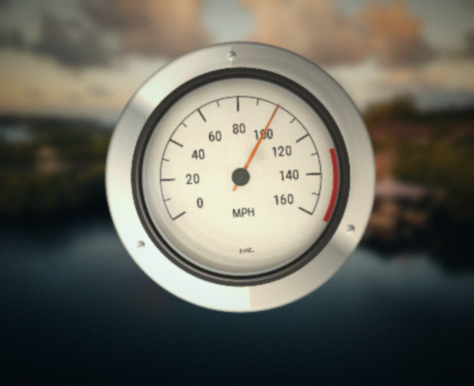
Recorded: 100 mph
